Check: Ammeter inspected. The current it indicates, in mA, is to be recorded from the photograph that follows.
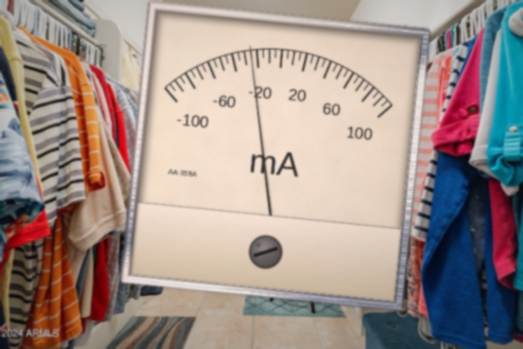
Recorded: -25 mA
